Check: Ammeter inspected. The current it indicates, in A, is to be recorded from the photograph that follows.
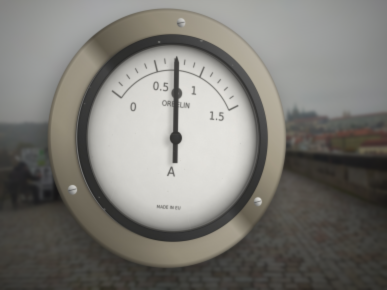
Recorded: 0.7 A
